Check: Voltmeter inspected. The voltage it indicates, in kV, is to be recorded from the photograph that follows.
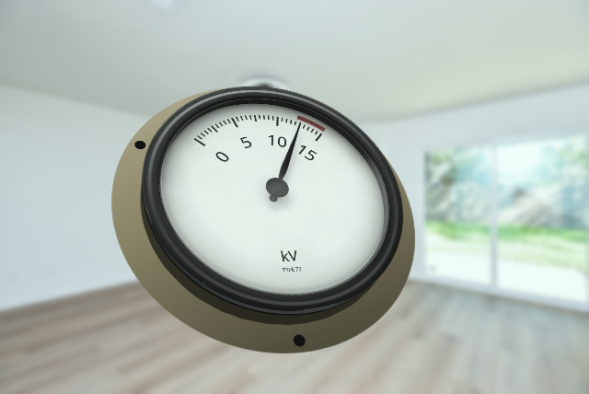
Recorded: 12.5 kV
